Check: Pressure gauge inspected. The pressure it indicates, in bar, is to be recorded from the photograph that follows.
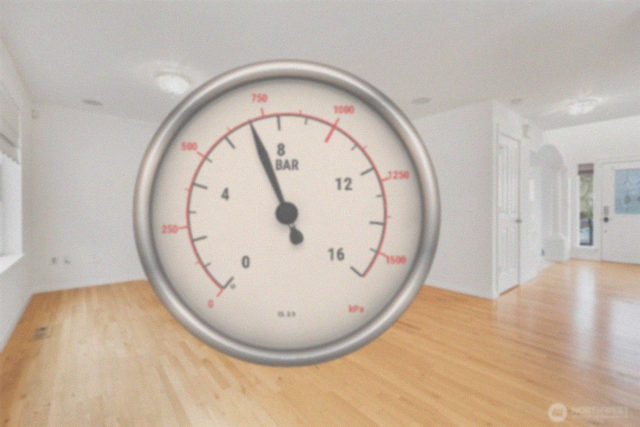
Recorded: 7 bar
